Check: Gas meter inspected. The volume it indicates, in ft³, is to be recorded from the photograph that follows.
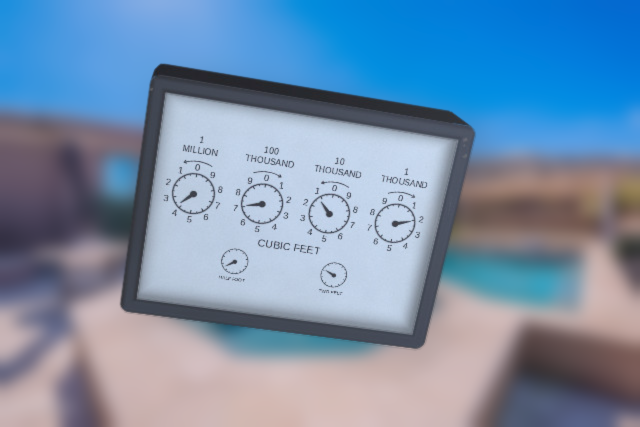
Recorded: 371200 ft³
